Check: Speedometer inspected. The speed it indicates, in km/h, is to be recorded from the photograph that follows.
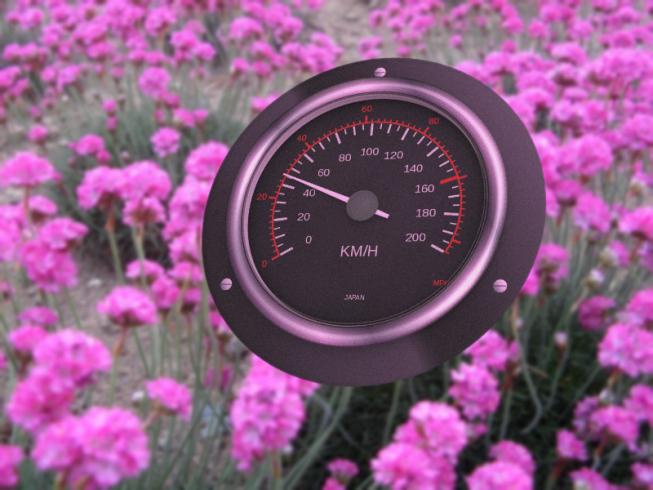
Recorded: 45 km/h
